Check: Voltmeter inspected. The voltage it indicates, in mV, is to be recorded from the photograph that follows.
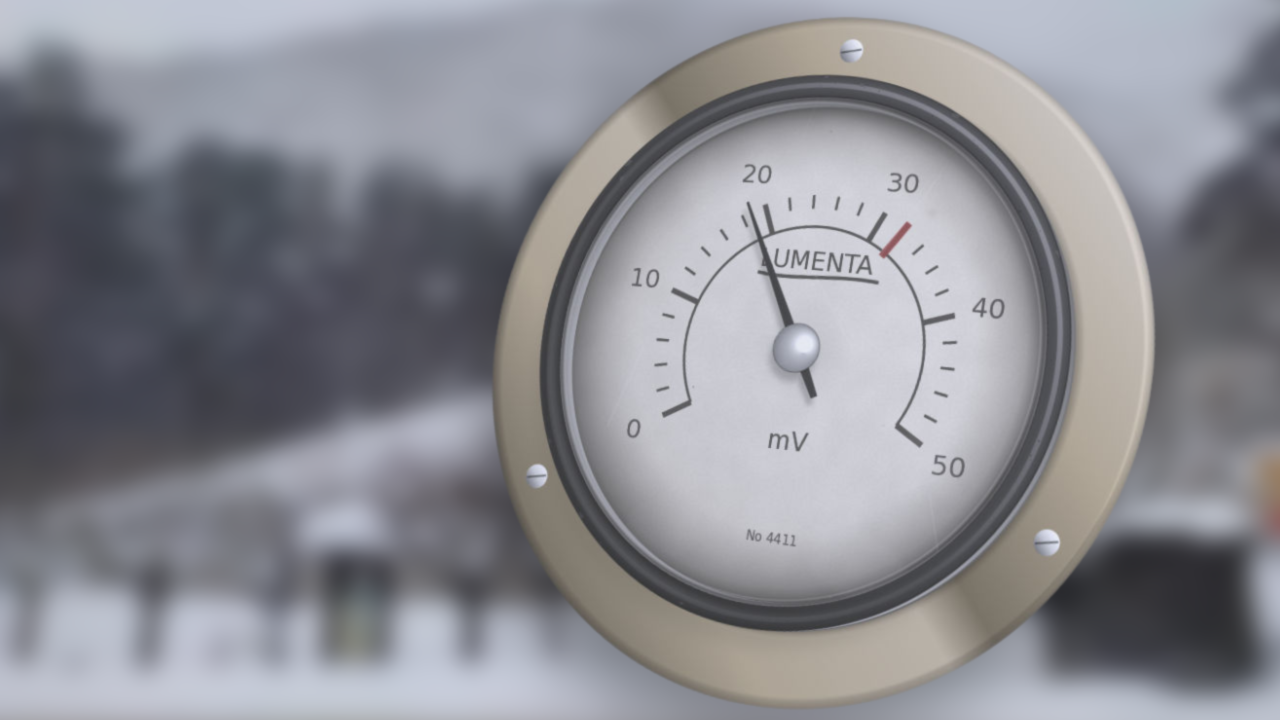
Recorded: 19 mV
